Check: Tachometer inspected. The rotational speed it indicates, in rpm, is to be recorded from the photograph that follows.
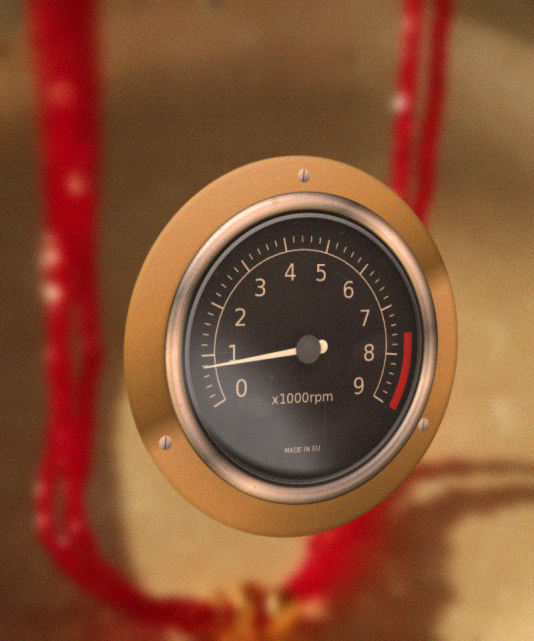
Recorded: 800 rpm
